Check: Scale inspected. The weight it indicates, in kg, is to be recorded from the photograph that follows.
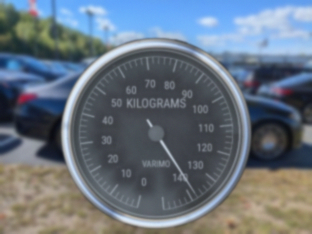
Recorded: 138 kg
